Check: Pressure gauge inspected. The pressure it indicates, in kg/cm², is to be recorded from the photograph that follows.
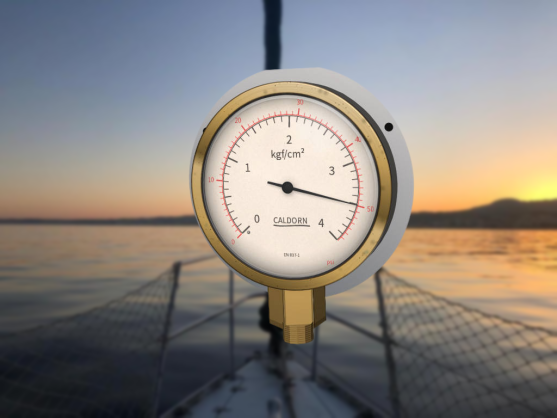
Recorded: 3.5 kg/cm²
